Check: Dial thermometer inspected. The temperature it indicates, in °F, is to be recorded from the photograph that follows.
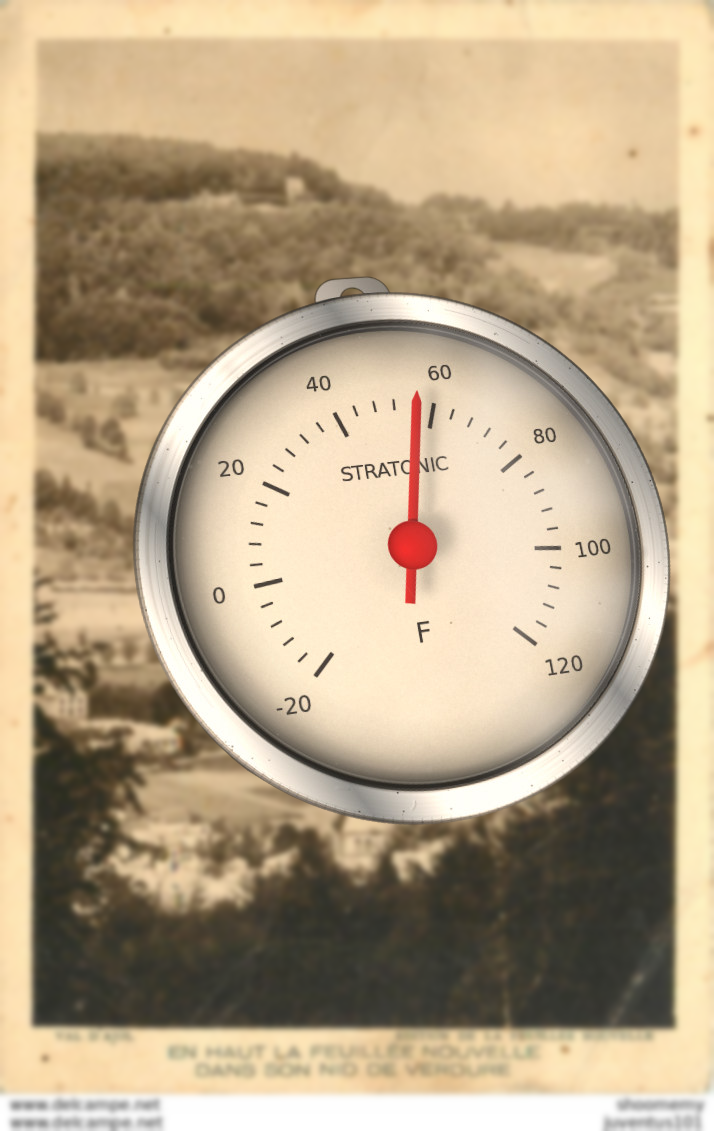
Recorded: 56 °F
